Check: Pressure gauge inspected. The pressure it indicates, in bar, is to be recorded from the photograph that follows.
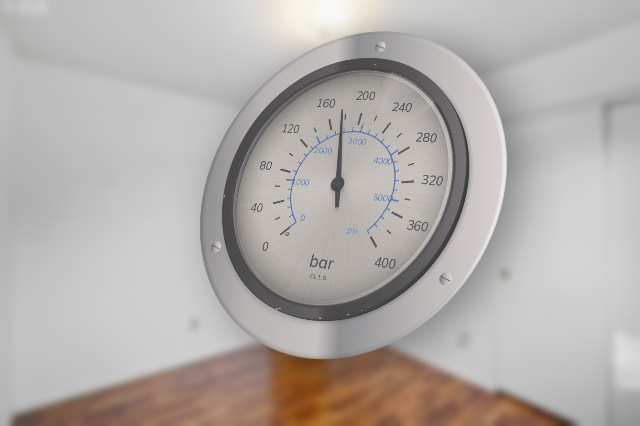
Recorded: 180 bar
